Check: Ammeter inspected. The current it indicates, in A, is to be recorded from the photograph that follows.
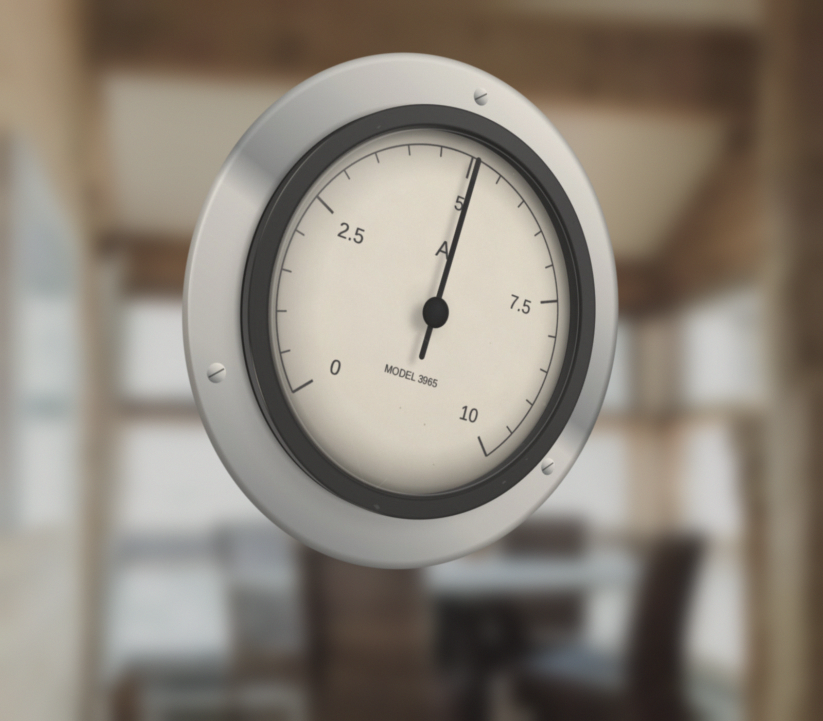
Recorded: 5 A
